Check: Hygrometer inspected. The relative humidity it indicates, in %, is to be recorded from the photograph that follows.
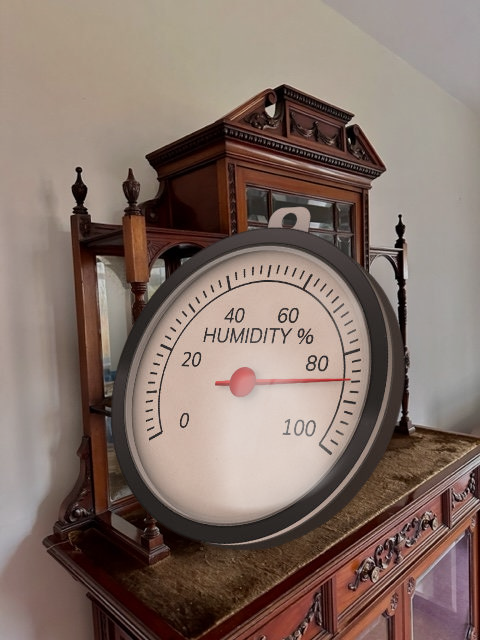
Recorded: 86 %
